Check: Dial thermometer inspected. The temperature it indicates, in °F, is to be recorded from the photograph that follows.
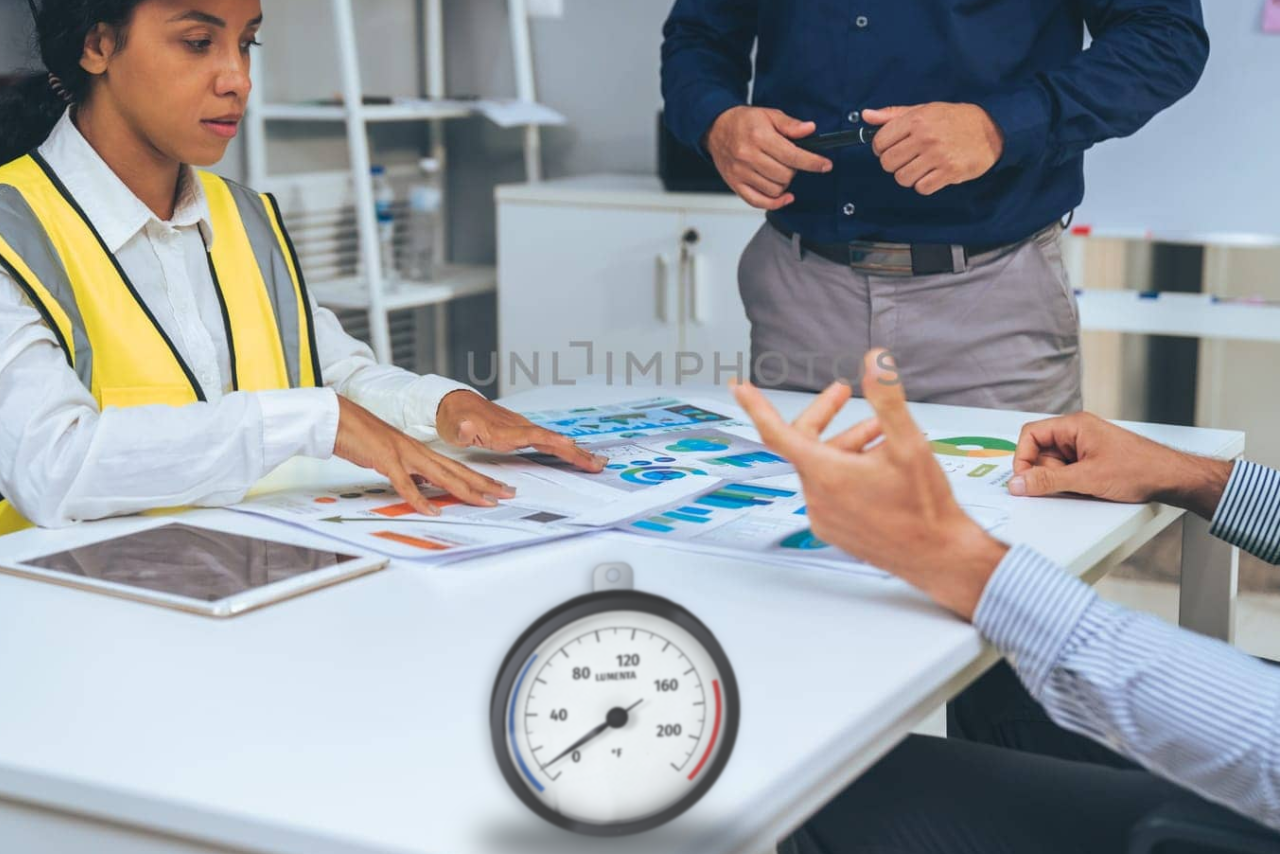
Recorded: 10 °F
